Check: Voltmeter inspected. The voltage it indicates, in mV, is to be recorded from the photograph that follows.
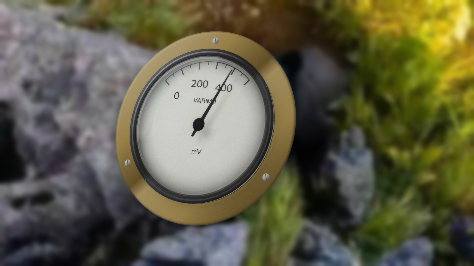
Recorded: 400 mV
